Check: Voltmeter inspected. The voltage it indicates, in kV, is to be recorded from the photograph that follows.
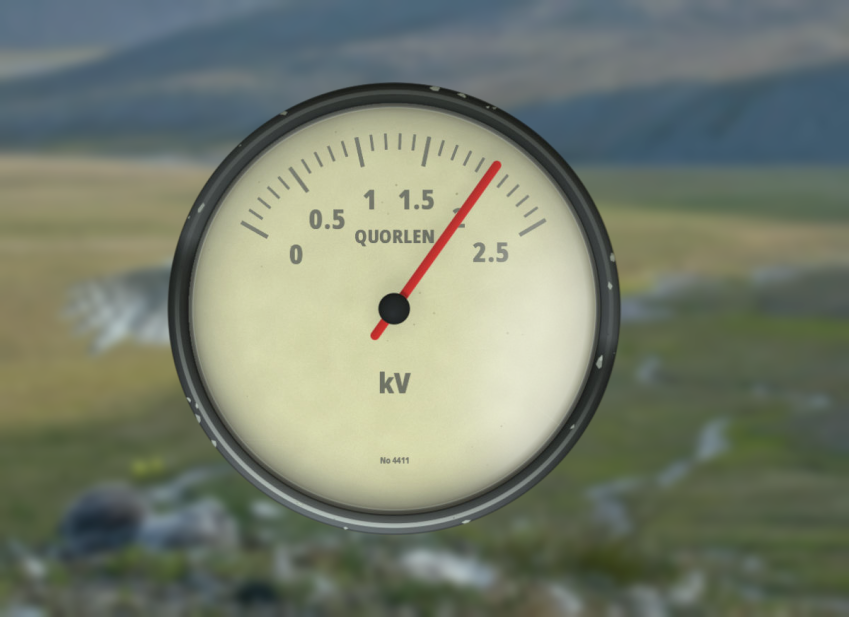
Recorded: 2 kV
